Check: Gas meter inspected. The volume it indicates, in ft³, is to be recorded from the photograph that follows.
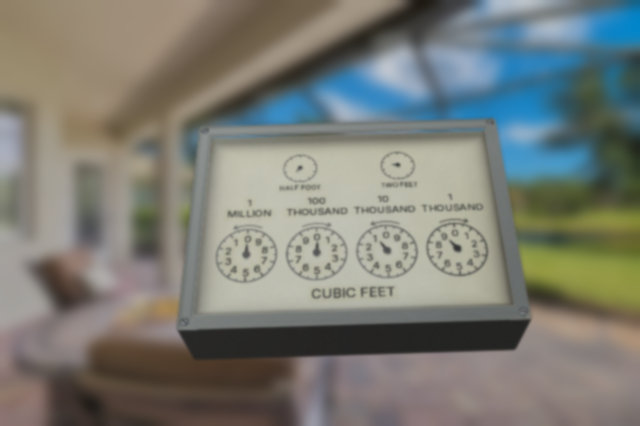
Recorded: 900 ft³
